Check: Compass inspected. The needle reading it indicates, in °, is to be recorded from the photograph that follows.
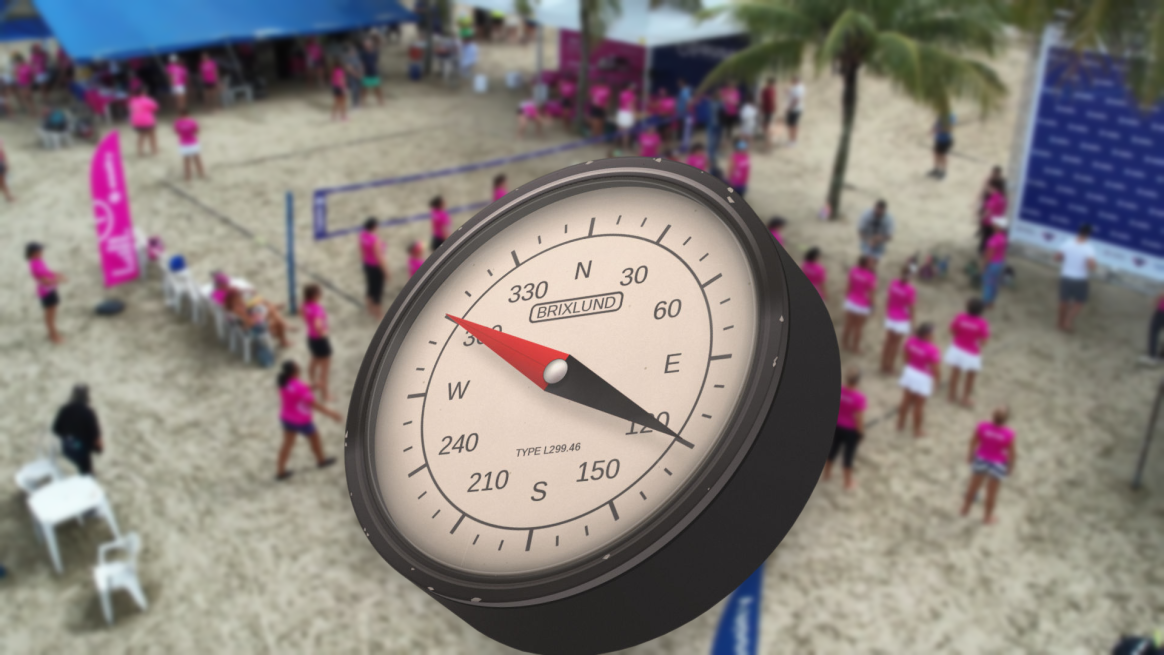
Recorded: 300 °
